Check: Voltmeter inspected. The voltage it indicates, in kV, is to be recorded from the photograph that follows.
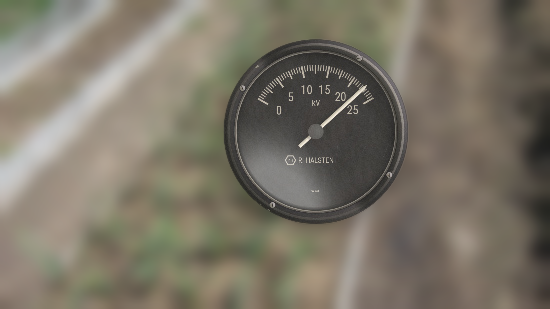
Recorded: 22.5 kV
